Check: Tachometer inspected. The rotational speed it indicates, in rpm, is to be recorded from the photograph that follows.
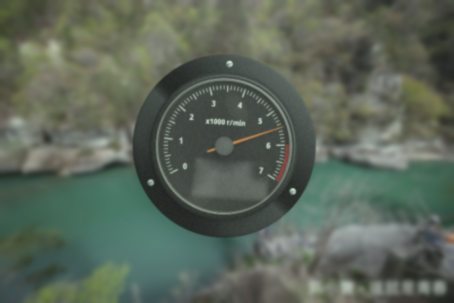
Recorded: 5500 rpm
